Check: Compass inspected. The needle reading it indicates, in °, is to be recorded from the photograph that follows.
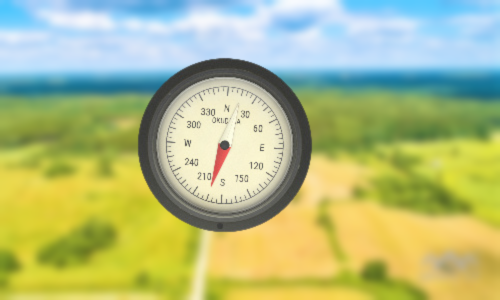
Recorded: 195 °
